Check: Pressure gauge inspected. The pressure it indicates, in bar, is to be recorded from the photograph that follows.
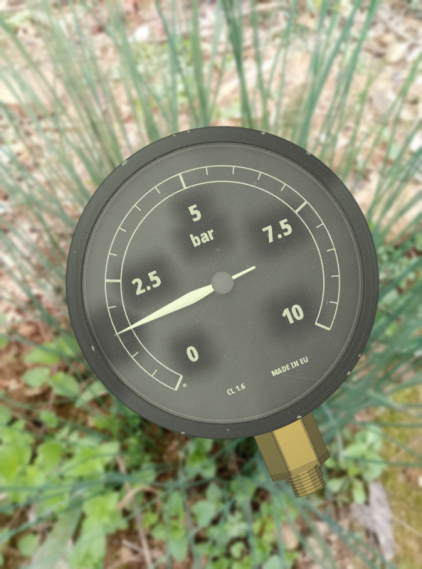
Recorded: 1.5 bar
